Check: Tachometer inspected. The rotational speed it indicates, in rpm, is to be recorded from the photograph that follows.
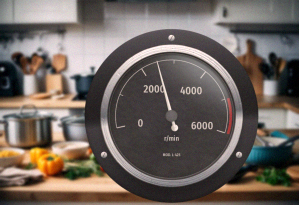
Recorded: 2500 rpm
